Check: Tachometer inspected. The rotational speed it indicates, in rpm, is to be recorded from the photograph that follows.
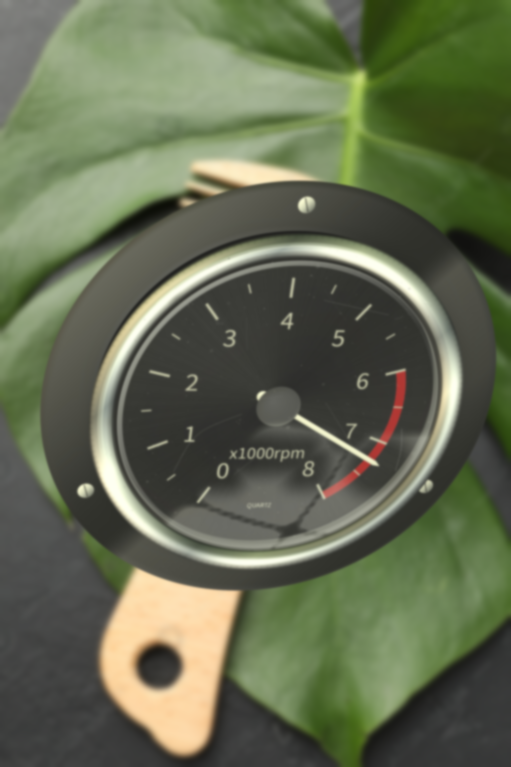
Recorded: 7250 rpm
